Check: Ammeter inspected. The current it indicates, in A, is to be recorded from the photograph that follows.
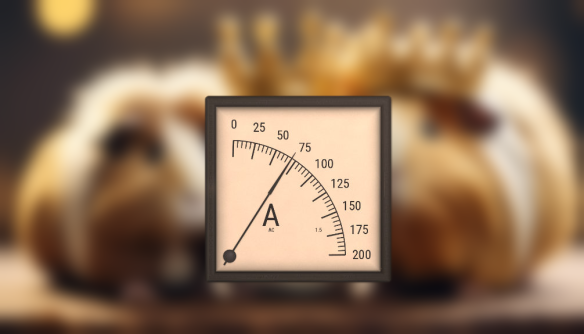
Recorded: 70 A
